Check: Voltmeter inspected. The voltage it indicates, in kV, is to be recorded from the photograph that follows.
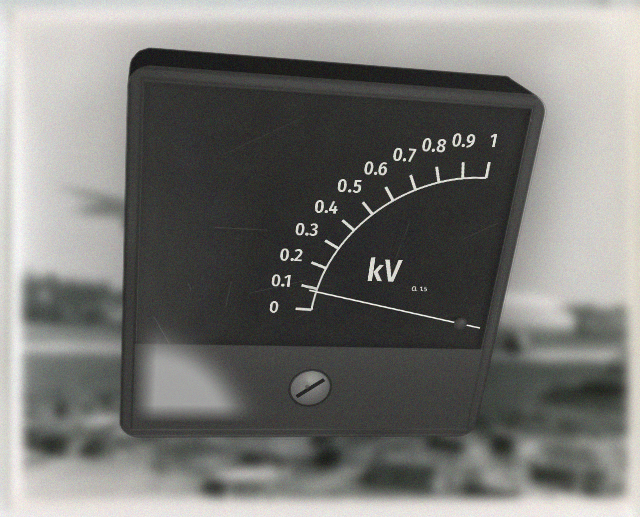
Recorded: 0.1 kV
